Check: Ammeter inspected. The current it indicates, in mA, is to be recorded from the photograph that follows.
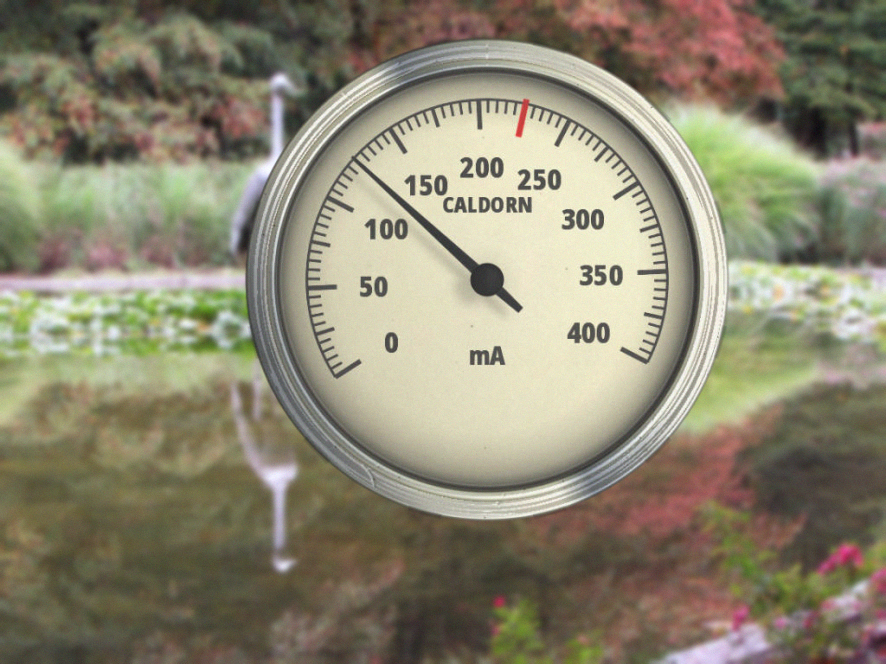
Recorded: 125 mA
